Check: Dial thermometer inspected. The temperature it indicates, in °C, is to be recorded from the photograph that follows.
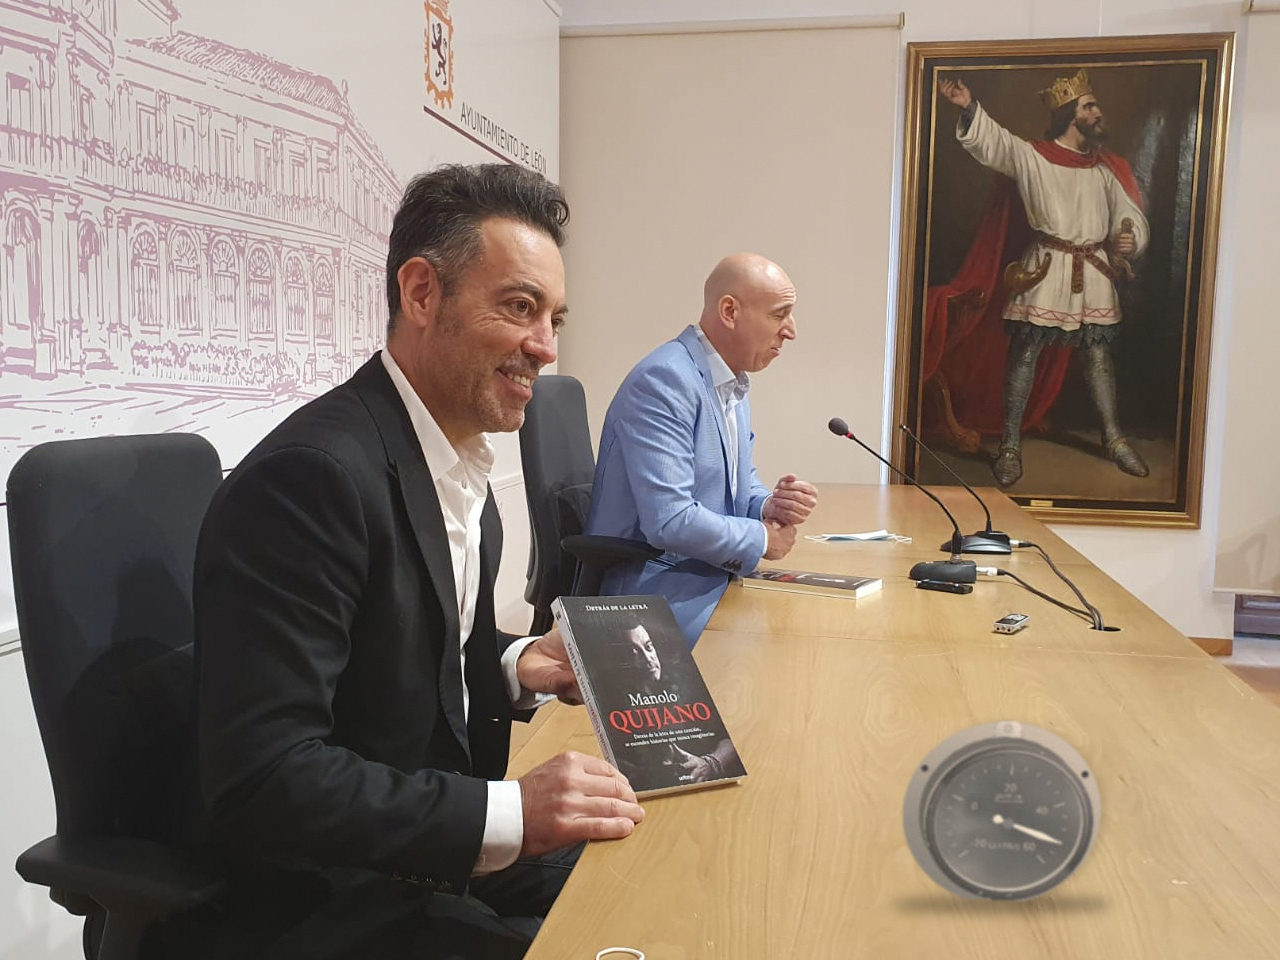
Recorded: 52 °C
